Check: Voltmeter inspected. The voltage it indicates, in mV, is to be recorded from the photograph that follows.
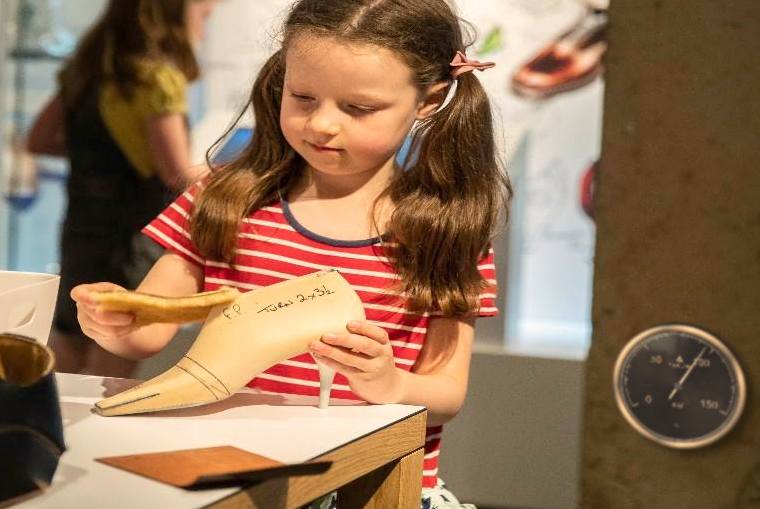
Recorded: 95 mV
